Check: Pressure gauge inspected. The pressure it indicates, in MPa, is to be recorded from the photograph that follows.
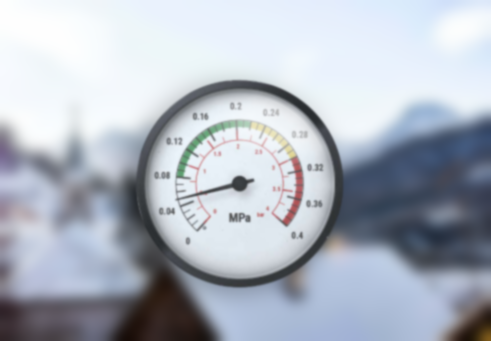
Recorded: 0.05 MPa
